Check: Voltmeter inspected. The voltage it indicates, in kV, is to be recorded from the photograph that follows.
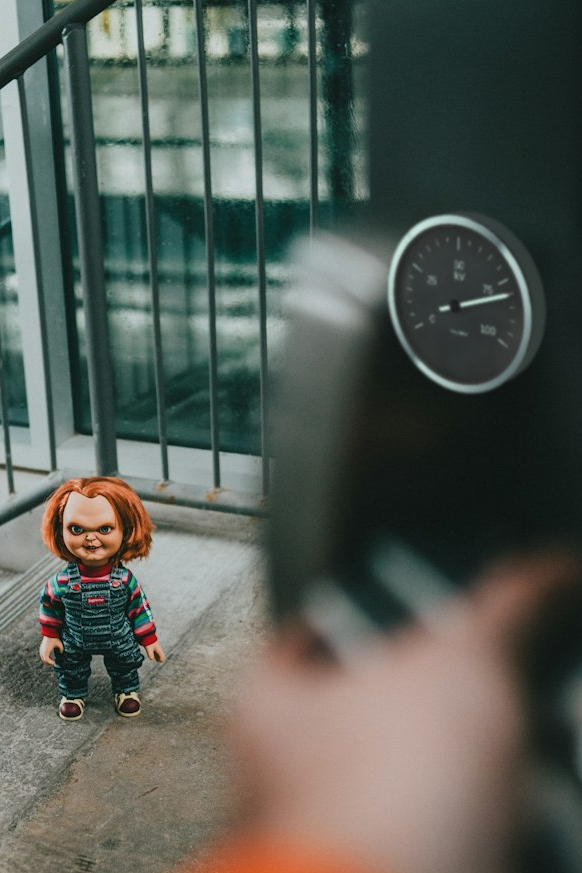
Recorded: 80 kV
